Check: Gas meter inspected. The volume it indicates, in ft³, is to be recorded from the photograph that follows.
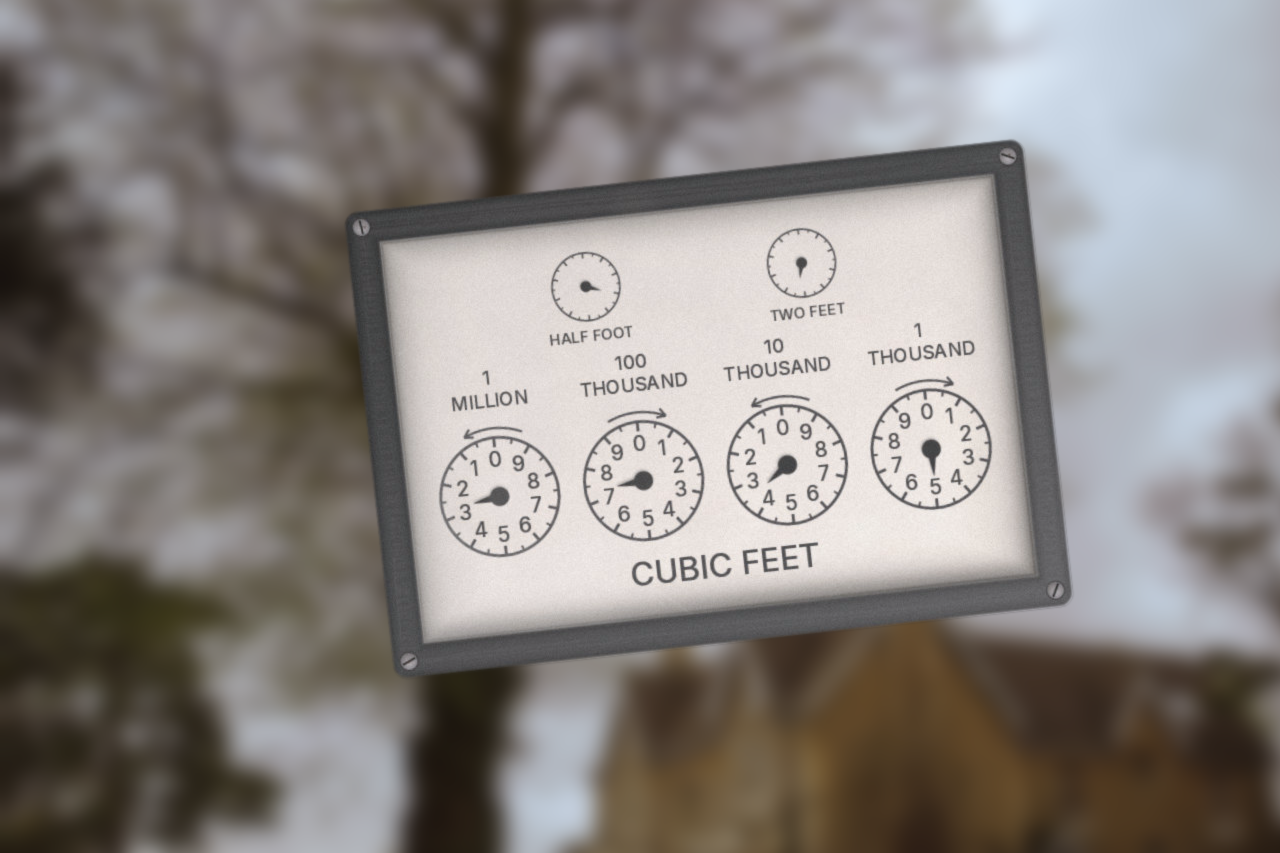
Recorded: 273500 ft³
